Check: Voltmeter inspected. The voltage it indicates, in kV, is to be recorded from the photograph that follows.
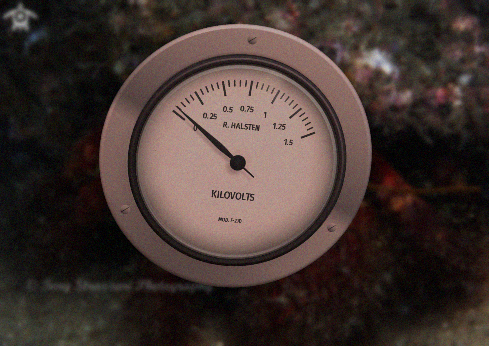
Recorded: 0.05 kV
